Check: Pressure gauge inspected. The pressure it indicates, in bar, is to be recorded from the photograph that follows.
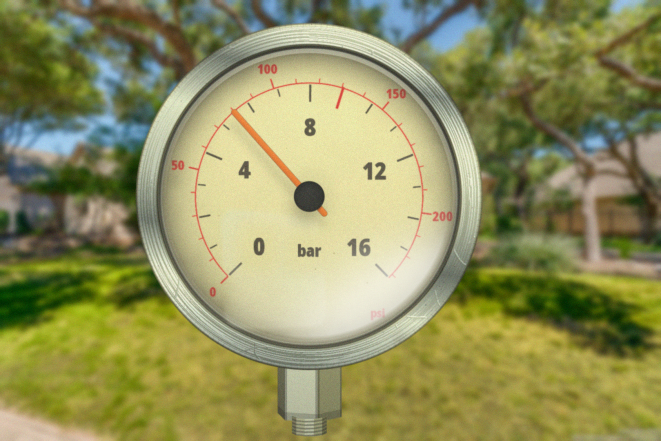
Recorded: 5.5 bar
